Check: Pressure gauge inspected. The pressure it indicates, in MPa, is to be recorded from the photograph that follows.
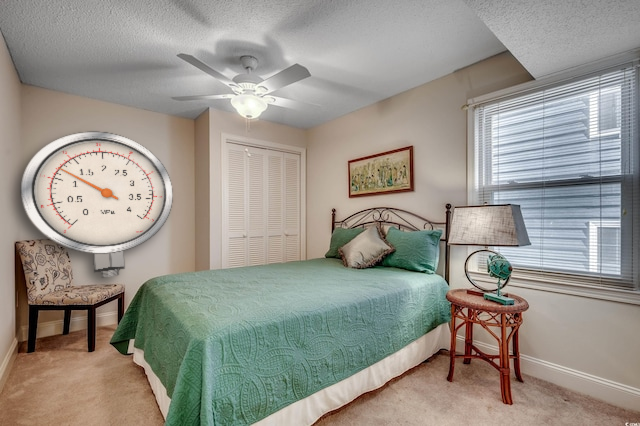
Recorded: 1.2 MPa
